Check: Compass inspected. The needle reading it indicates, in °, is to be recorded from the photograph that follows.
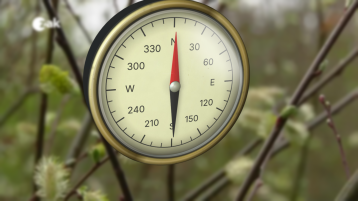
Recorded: 0 °
